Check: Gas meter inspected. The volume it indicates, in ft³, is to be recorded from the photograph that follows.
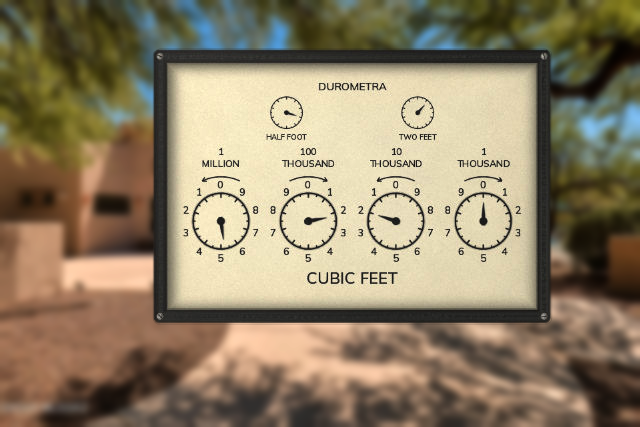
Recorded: 522000 ft³
